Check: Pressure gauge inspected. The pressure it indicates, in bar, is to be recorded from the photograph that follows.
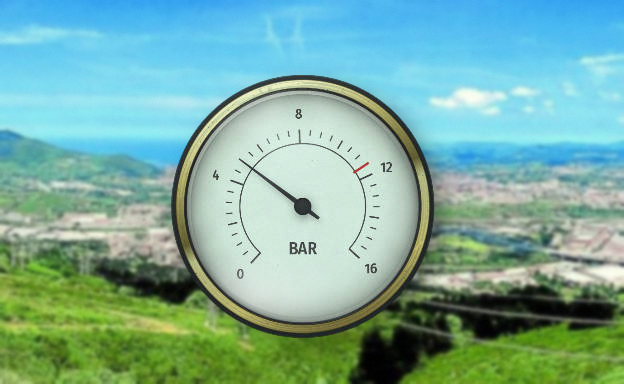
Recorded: 5 bar
